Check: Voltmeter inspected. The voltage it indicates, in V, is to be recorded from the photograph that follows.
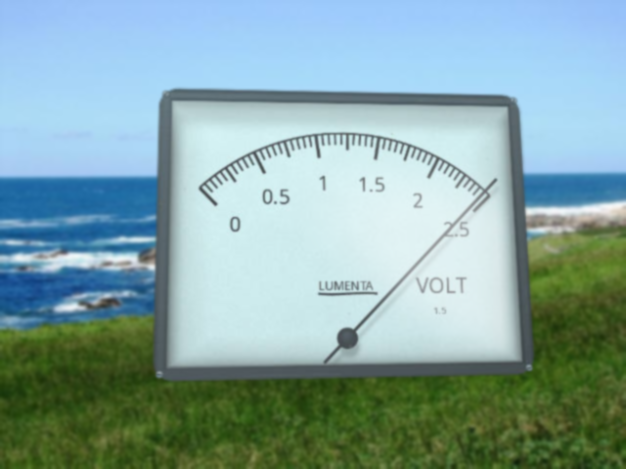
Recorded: 2.45 V
